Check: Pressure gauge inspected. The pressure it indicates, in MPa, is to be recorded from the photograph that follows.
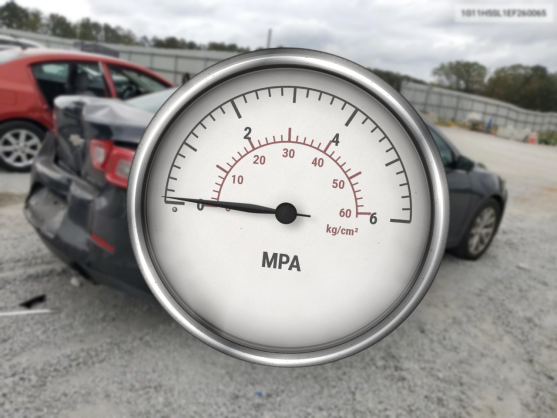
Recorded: 0.1 MPa
